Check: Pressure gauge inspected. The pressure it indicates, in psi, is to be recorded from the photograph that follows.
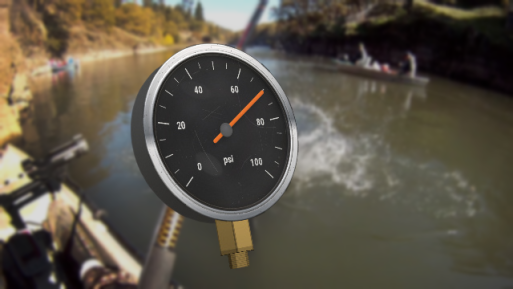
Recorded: 70 psi
